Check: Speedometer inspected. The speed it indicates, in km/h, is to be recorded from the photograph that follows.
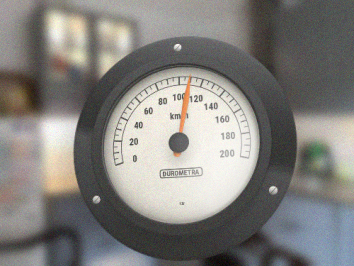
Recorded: 110 km/h
